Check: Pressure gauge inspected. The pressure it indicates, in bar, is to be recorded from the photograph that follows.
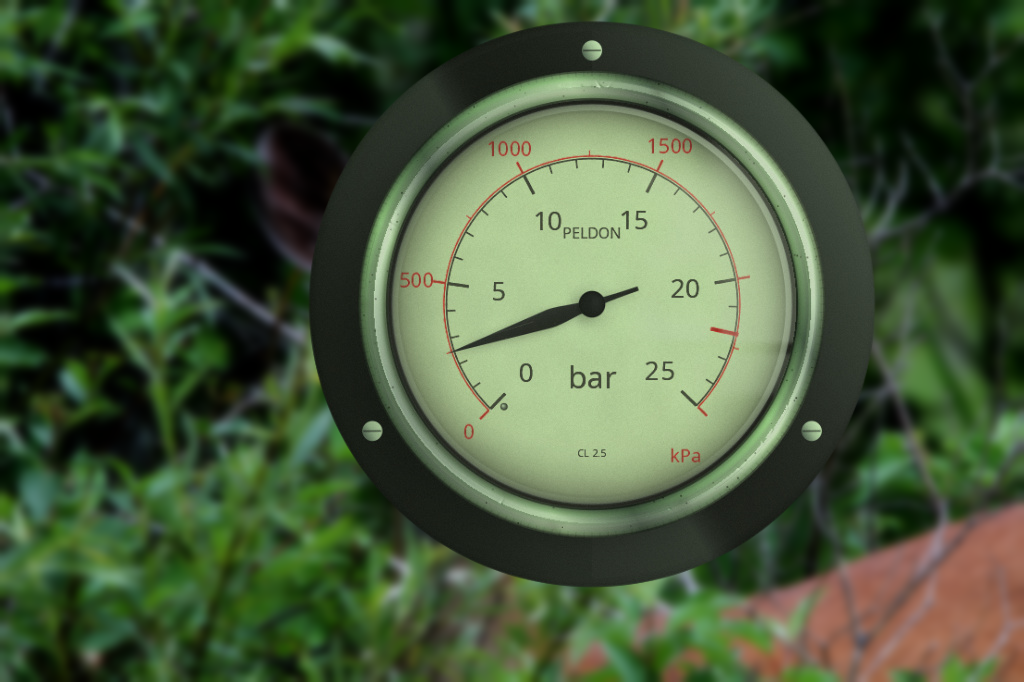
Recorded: 2.5 bar
